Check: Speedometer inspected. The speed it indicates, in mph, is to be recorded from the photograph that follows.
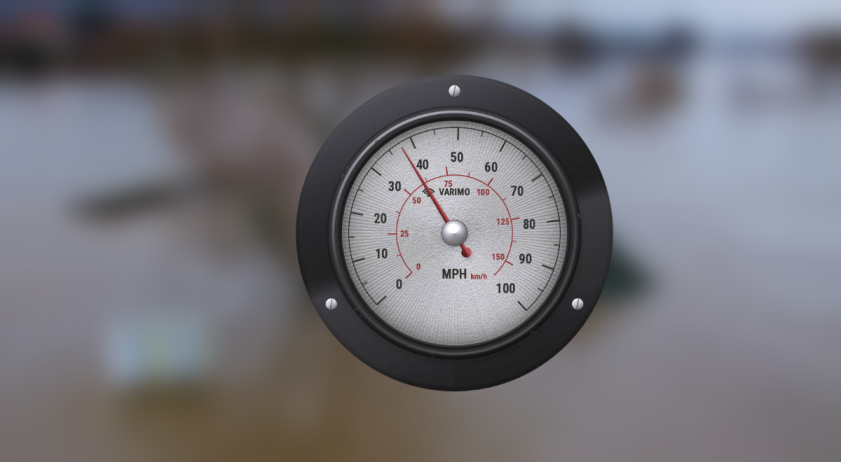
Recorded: 37.5 mph
